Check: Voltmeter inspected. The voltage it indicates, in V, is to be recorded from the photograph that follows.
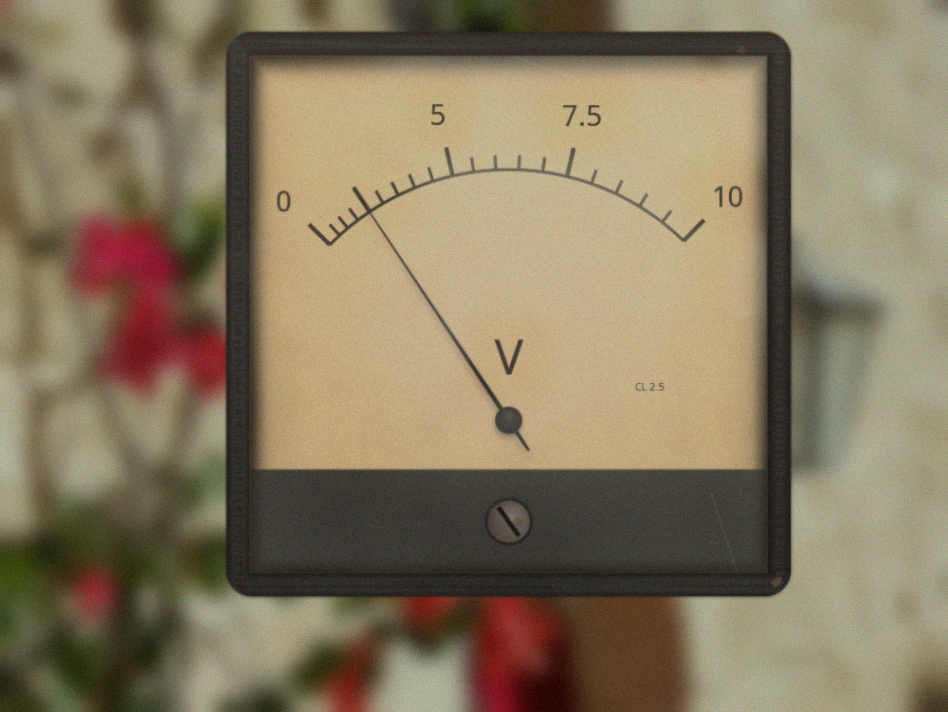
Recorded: 2.5 V
